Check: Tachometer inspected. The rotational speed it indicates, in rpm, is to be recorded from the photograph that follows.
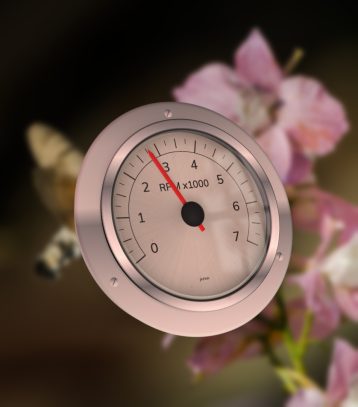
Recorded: 2750 rpm
